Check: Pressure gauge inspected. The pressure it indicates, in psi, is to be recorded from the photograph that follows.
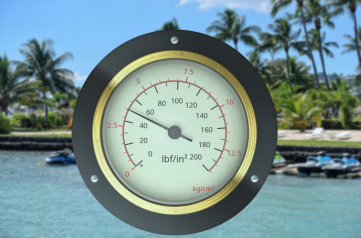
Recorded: 50 psi
